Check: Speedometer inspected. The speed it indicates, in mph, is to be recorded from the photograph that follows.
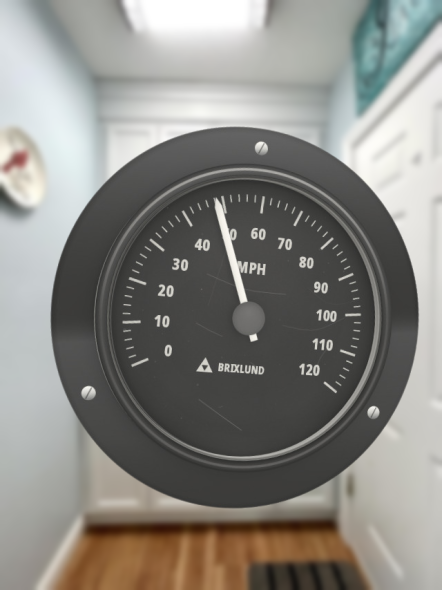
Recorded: 48 mph
